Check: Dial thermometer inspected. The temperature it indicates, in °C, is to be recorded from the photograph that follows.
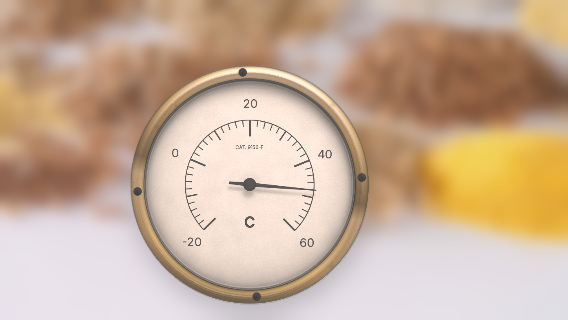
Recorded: 48 °C
